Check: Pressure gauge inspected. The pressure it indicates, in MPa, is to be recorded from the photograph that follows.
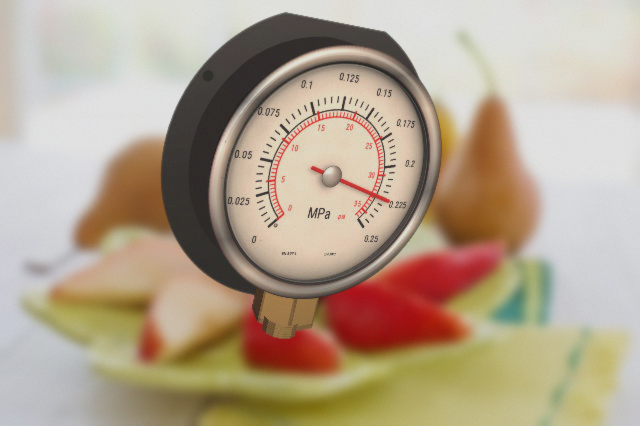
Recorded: 0.225 MPa
